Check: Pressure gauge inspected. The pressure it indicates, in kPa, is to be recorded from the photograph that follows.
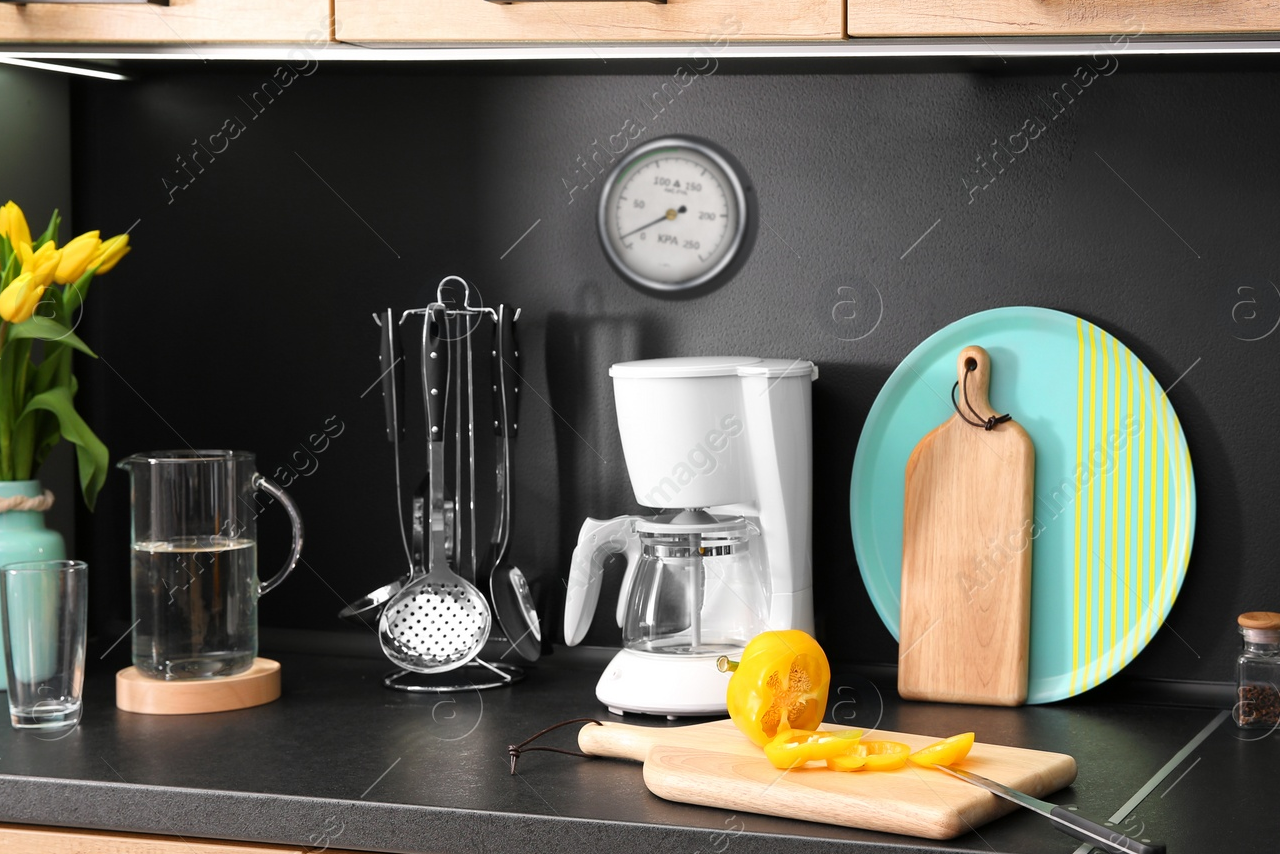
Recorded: 10 kPa
